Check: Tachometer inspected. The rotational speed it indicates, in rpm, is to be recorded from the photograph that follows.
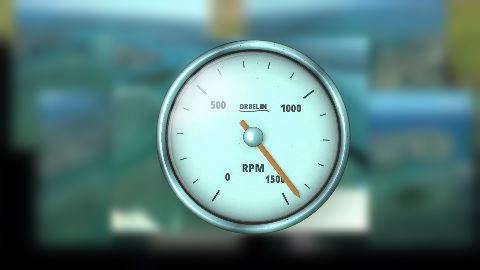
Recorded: 1450 rpm
